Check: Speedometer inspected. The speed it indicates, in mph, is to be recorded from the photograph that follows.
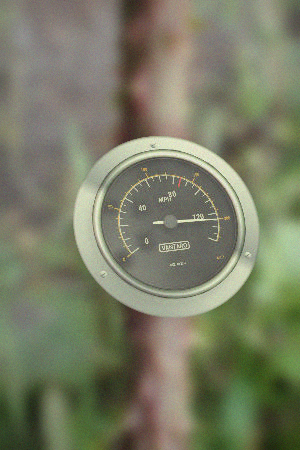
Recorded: 125 mph
